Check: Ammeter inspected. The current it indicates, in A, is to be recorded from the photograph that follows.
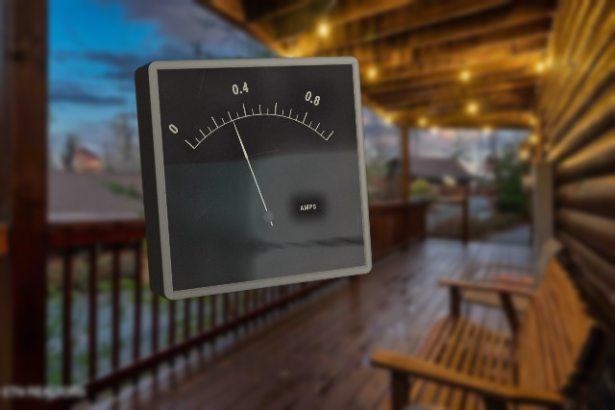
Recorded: 0.3 A
